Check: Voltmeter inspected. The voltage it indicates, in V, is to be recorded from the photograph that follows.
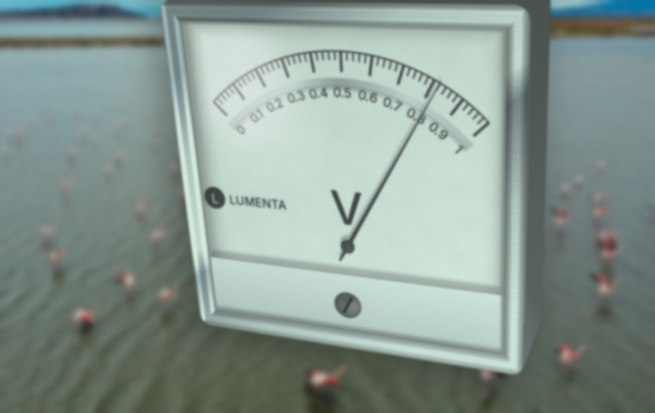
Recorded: 0.82 V
